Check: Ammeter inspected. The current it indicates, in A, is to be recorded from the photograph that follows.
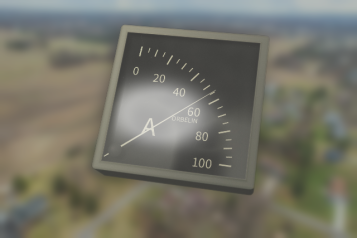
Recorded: 55 A
